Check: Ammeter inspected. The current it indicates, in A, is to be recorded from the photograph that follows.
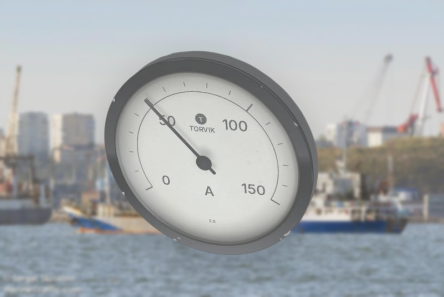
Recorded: 50 A
